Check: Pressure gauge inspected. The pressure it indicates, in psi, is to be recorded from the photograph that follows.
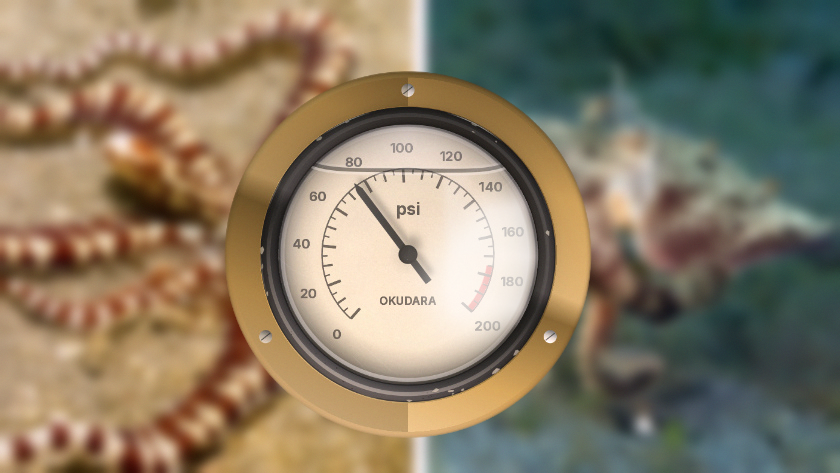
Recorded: 75 psi
